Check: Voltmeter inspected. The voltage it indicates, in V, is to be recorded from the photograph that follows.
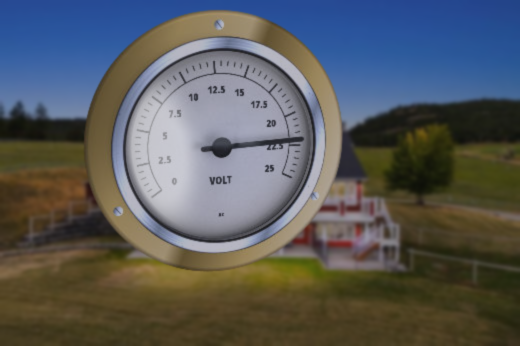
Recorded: 22 V
